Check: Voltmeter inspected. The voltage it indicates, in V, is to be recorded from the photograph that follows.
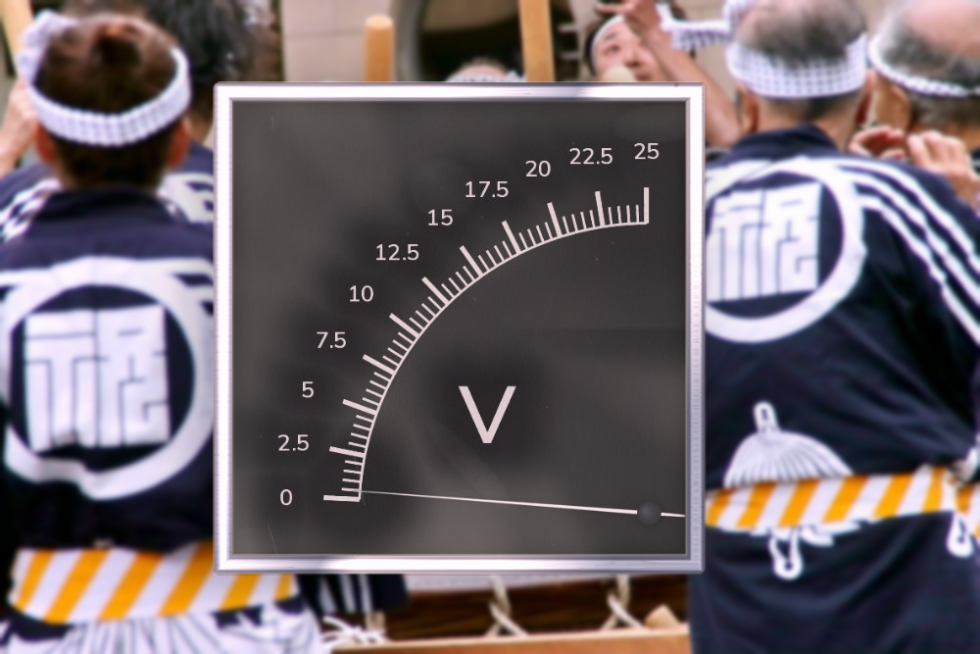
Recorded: 0.5 V
